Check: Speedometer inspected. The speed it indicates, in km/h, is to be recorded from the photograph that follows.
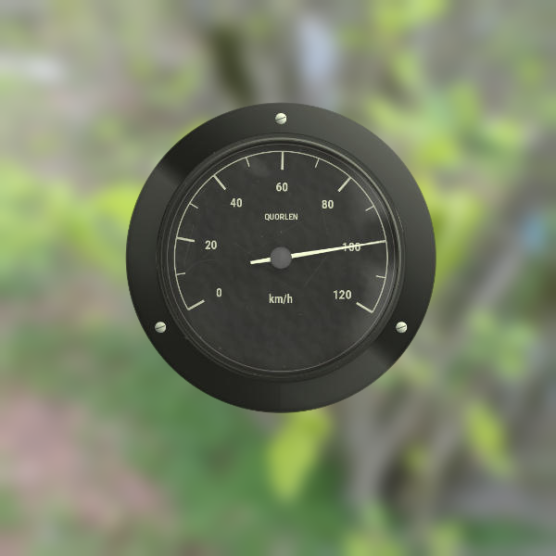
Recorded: 100 km/h
